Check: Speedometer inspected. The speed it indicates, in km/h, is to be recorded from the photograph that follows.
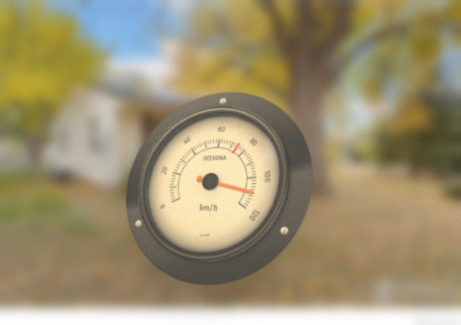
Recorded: 110 km/h
